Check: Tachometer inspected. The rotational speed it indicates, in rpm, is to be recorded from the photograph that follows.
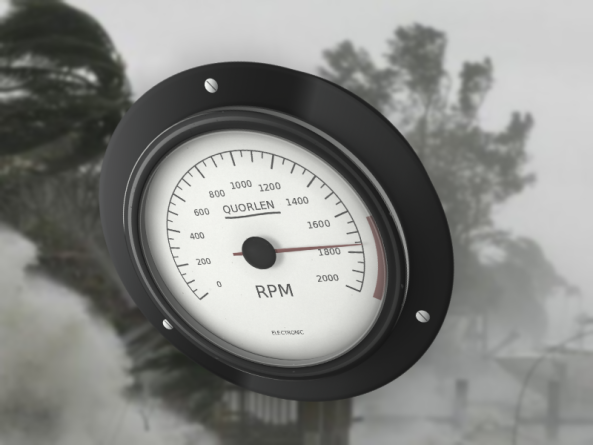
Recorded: 1750 rpm
